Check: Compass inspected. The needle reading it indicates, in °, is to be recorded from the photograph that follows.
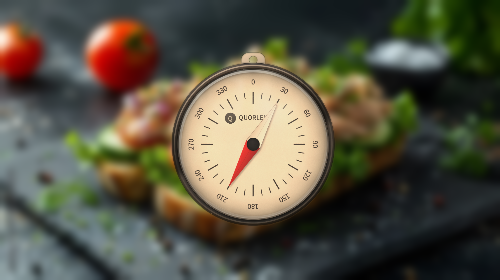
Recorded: 210 °
